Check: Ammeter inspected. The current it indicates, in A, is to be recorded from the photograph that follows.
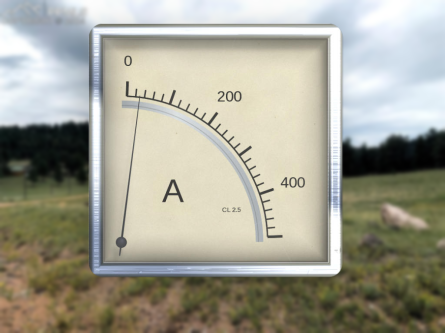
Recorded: 30 A
